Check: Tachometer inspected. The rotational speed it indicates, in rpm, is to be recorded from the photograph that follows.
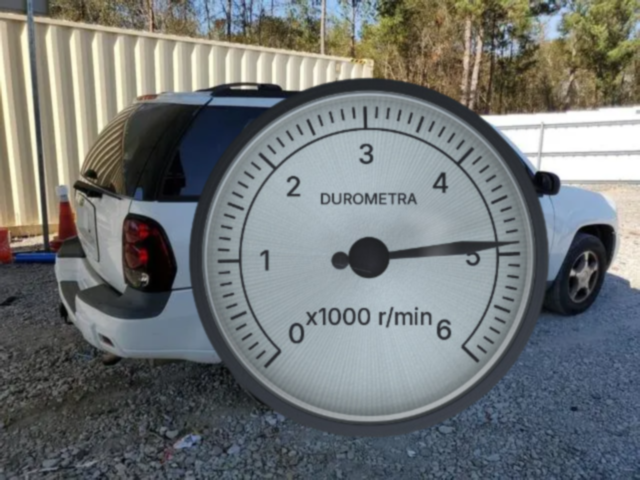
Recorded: 4900 rpm
